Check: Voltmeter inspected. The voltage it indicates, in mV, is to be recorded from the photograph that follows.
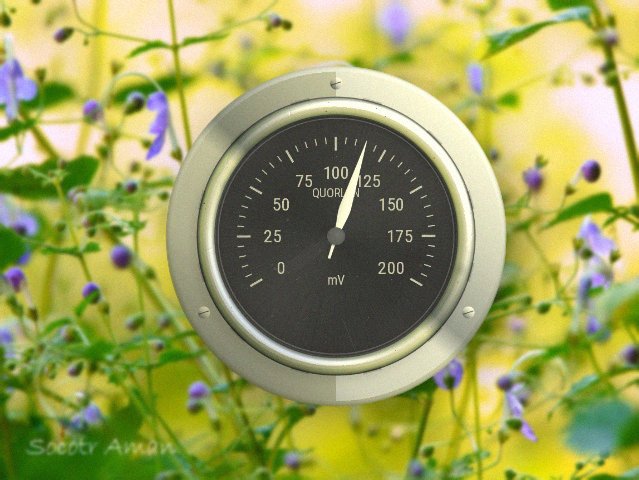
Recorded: 115 mV
